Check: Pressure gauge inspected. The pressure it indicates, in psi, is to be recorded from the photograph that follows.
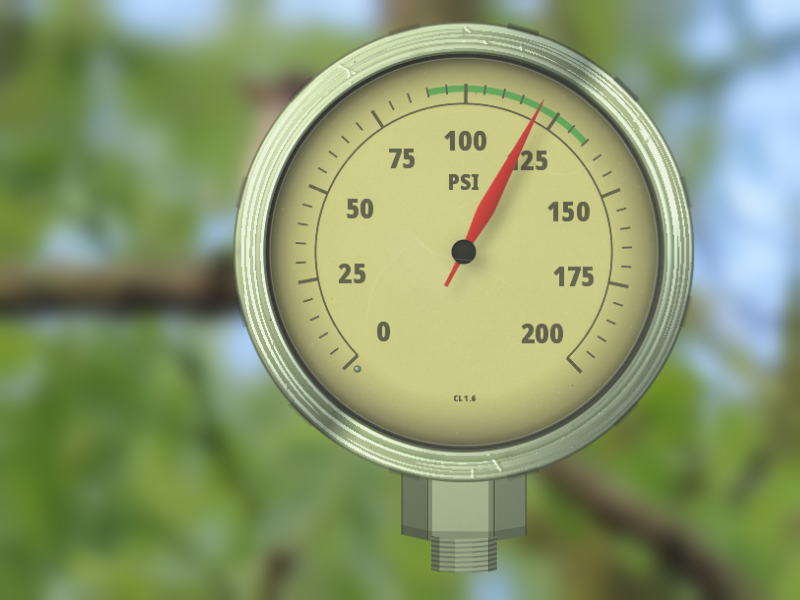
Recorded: 120 psi
